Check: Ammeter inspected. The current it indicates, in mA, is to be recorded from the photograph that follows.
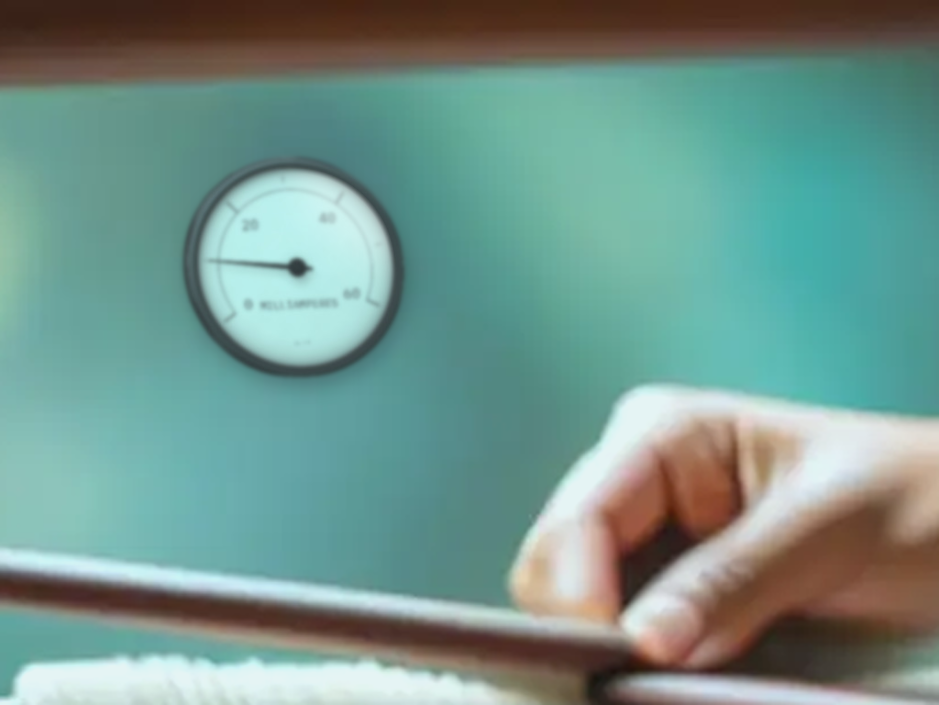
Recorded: 10 mA
